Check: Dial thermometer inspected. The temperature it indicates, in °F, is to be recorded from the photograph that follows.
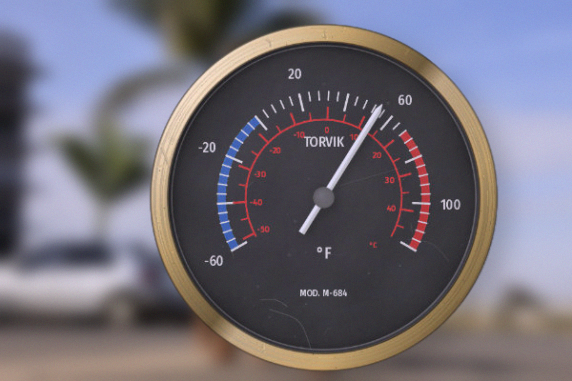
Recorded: 54 °F
